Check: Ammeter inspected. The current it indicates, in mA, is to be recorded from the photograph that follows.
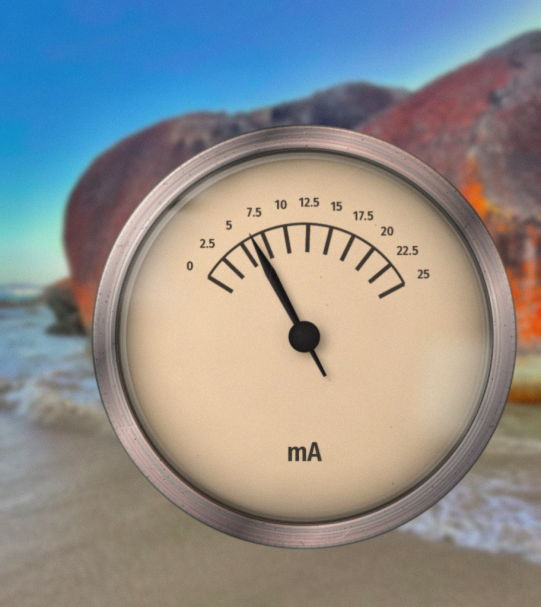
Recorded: 6.25 mA
